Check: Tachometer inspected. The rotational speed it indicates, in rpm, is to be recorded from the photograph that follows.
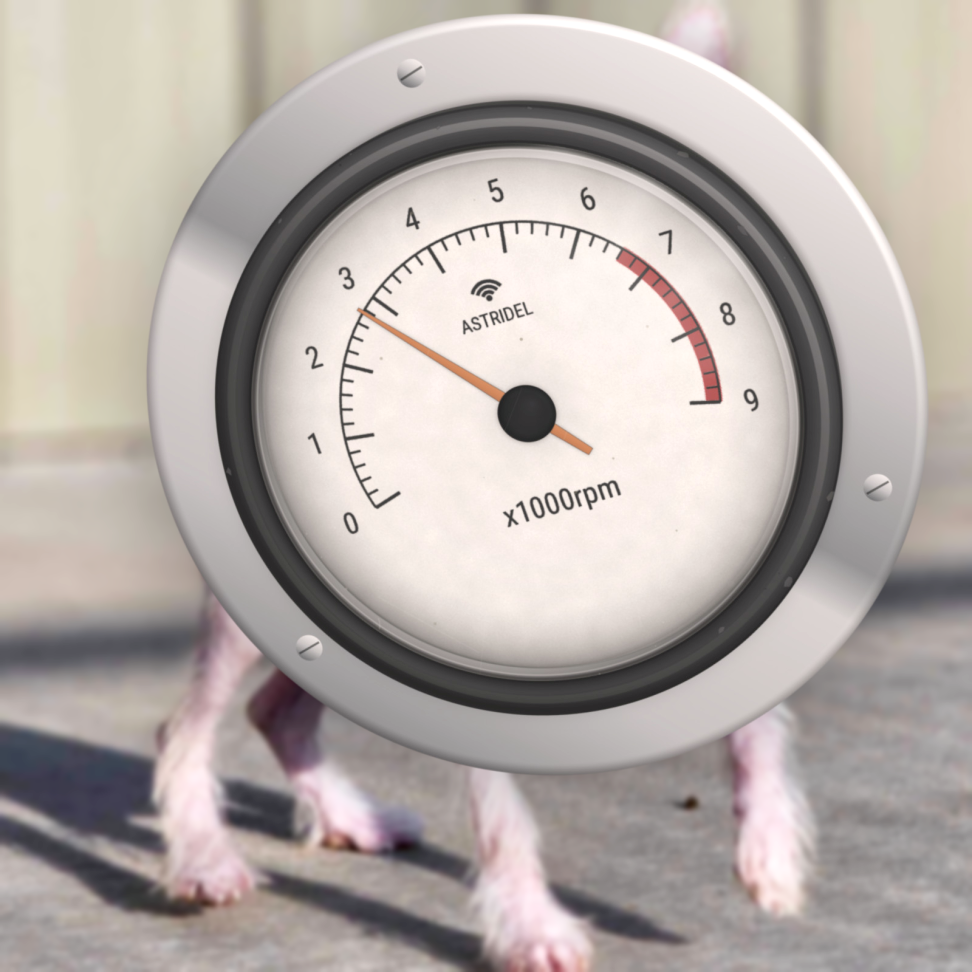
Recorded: 2800 rpm
